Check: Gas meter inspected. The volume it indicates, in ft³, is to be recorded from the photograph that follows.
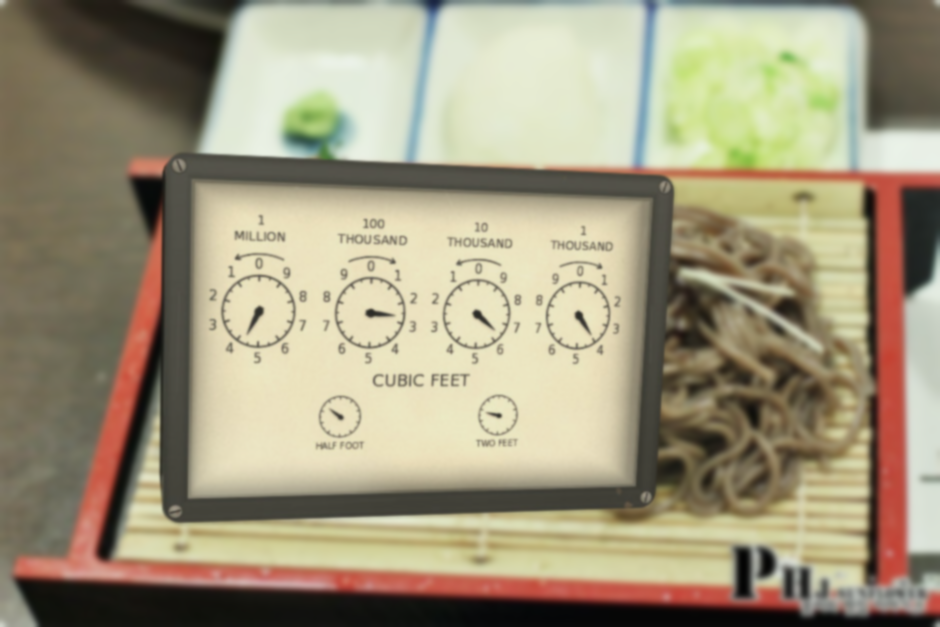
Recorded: 426400 ft³
